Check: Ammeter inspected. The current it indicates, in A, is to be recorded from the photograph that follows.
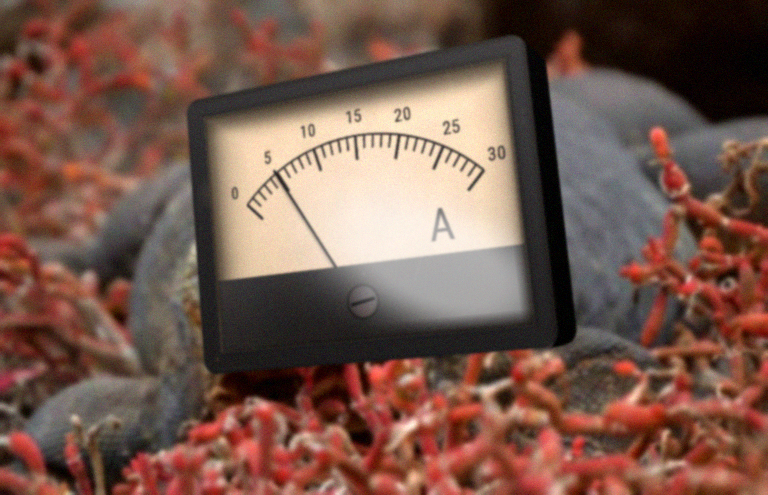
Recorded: 5 A
